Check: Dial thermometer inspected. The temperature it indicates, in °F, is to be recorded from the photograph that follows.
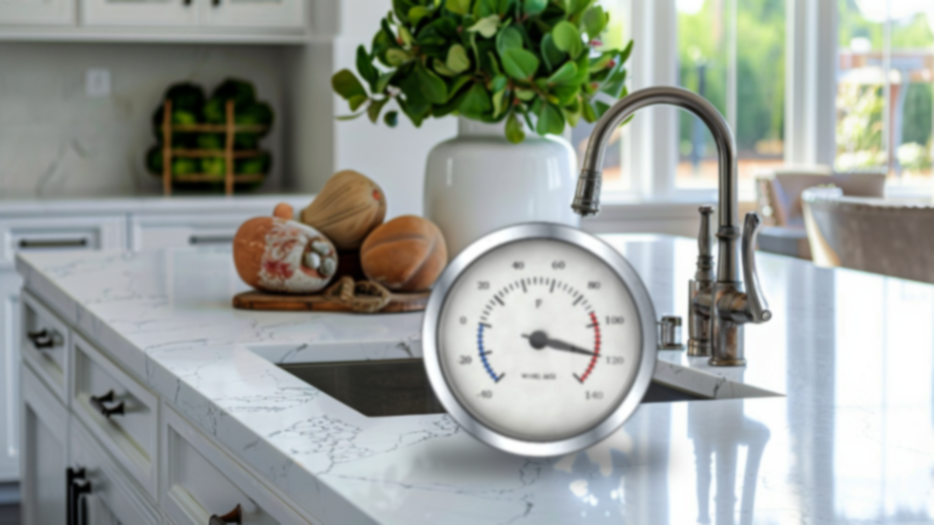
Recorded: 120 °F
